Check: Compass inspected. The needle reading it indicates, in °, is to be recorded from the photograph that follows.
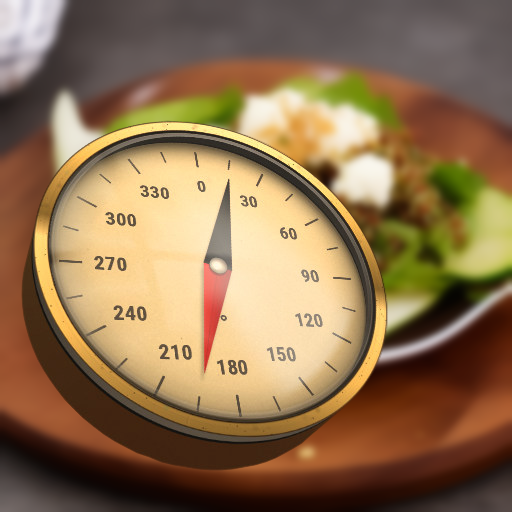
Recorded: 195 °
